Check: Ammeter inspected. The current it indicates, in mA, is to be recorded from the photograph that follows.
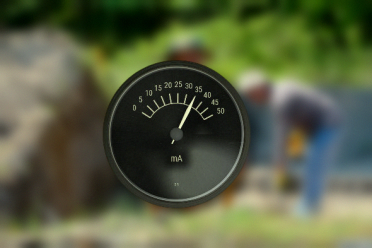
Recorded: 35 mA
